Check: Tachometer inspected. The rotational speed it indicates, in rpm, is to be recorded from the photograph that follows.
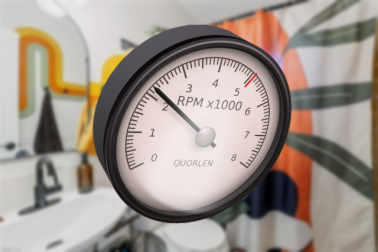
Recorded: 2200 rpm
